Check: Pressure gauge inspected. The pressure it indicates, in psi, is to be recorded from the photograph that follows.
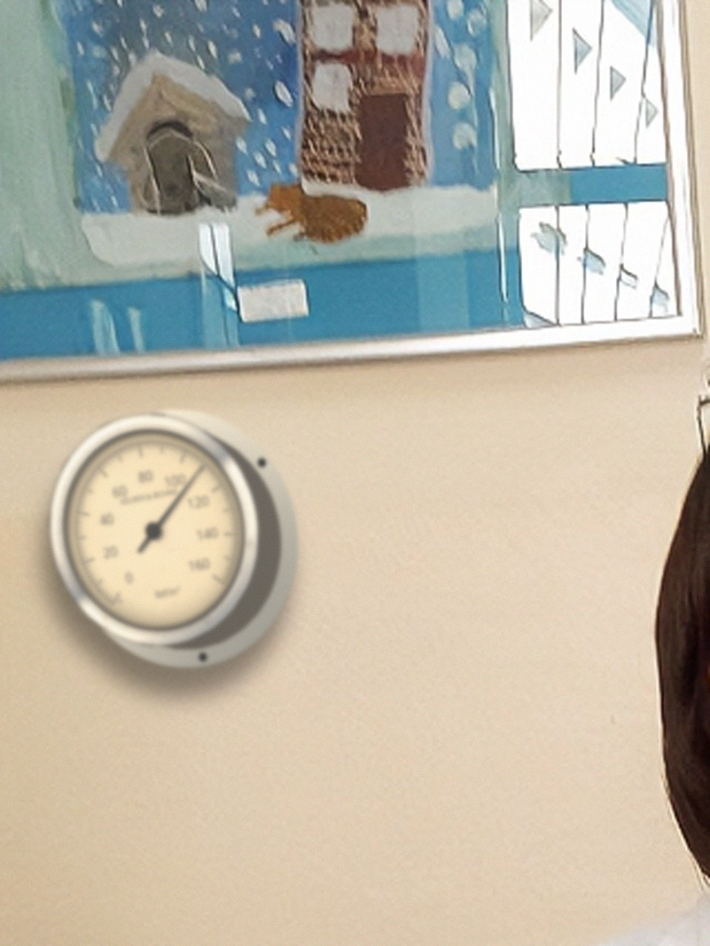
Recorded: 110 psi
